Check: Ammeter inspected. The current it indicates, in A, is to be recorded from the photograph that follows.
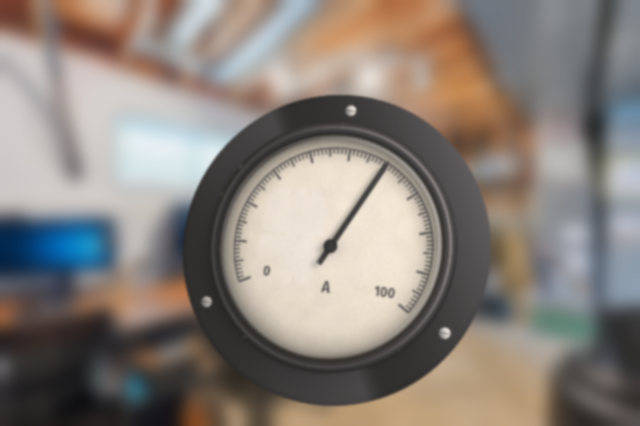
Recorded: 60 A
